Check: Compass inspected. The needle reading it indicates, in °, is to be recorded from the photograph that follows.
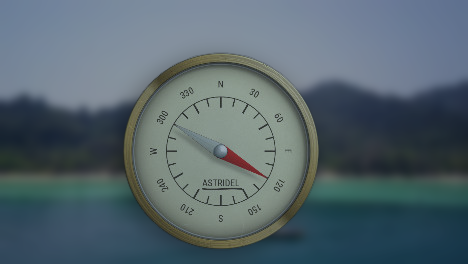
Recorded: 120 °
